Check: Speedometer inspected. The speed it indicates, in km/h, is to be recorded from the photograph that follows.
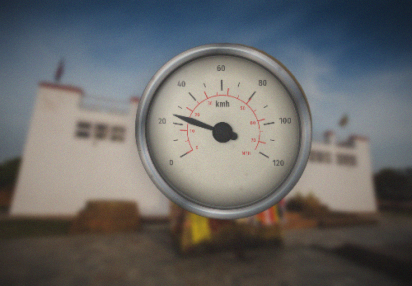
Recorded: 25 km/h
